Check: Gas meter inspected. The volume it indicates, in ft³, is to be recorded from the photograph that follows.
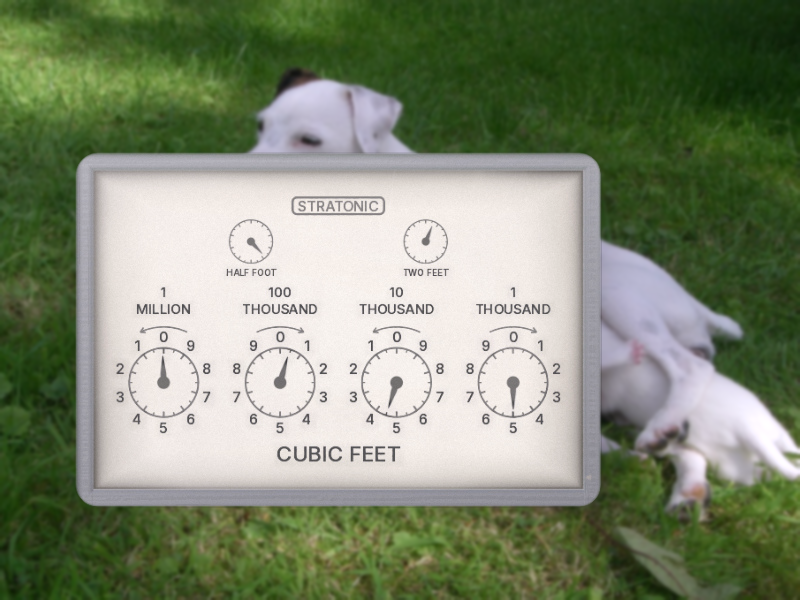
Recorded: 4500 ft³
